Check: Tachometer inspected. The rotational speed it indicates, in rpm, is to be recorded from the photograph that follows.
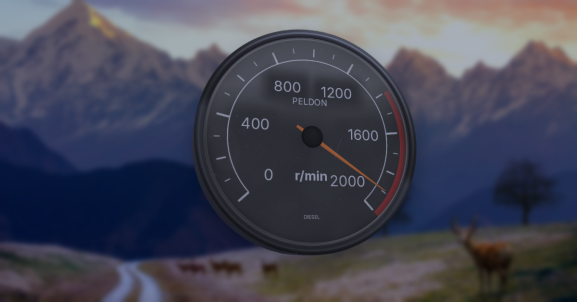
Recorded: 1900 rpm
